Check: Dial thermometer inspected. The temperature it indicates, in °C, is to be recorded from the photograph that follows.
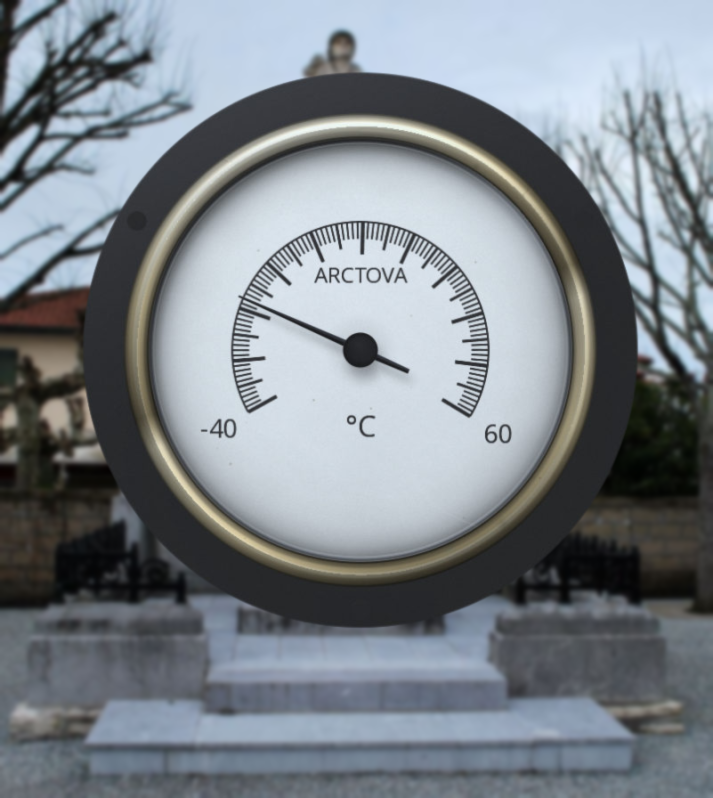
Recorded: -18 °C
